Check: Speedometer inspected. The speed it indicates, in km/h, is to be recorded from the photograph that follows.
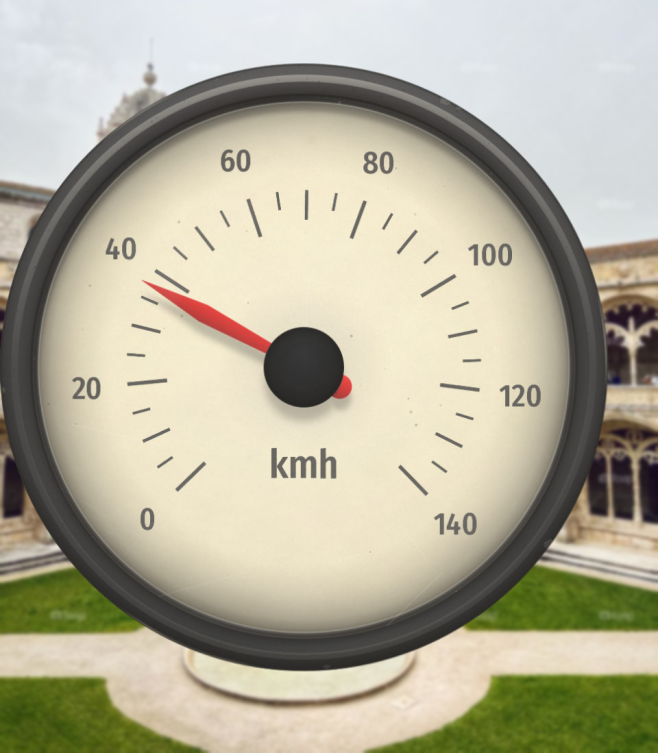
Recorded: 37.5 km/h
